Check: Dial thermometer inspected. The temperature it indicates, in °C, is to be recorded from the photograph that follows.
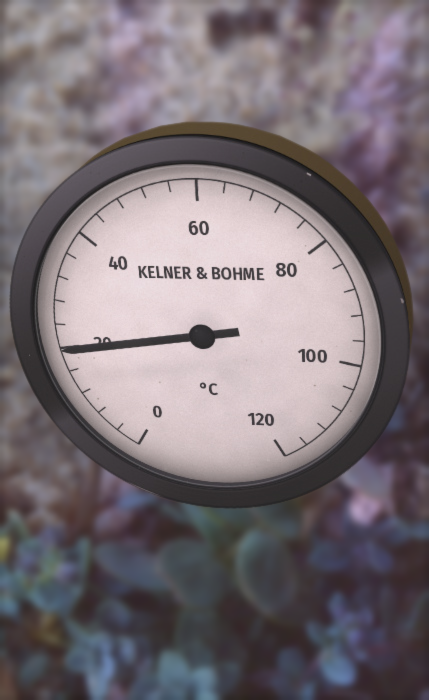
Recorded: 20 °C
